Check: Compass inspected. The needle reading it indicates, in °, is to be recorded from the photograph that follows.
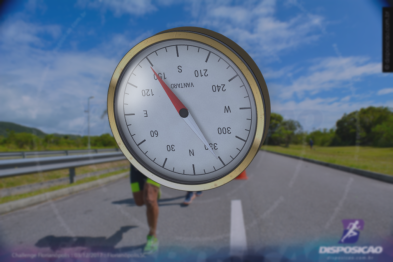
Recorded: 150 °
